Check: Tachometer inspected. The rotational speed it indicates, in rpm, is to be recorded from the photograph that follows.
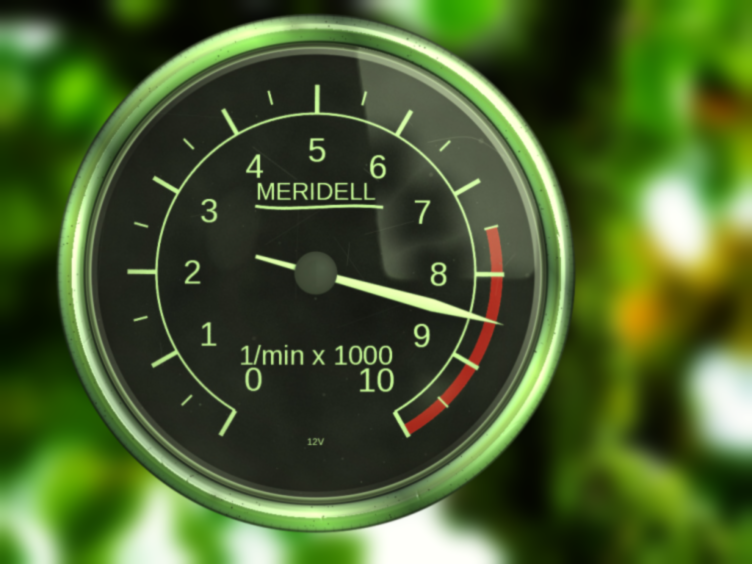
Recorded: 8500 rpm
